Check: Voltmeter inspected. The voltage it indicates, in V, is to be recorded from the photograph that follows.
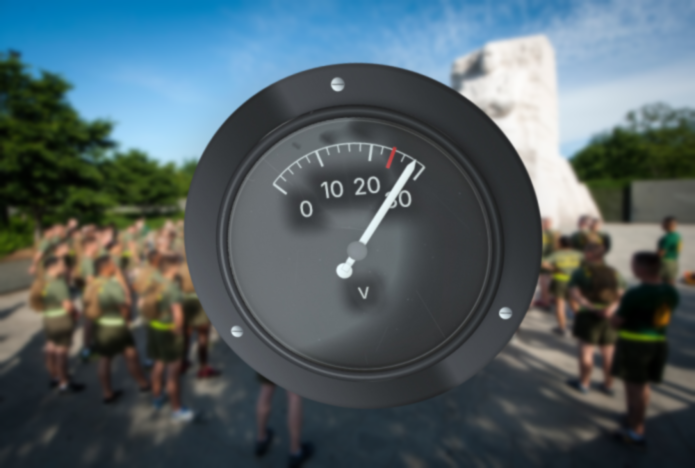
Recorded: 28 V
